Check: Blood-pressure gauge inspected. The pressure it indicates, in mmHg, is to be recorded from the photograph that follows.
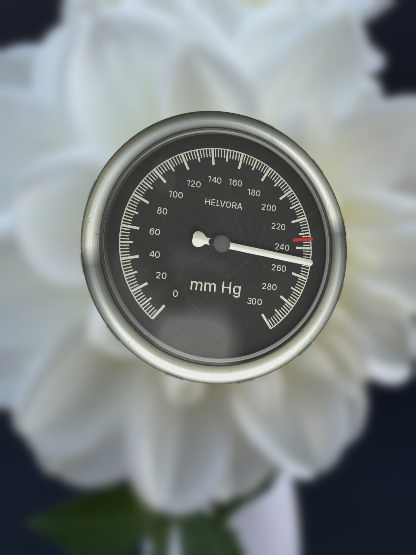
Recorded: 250 mmHg
